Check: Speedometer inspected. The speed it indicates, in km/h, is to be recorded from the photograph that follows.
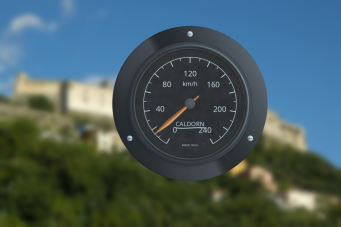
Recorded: 15 km/h
